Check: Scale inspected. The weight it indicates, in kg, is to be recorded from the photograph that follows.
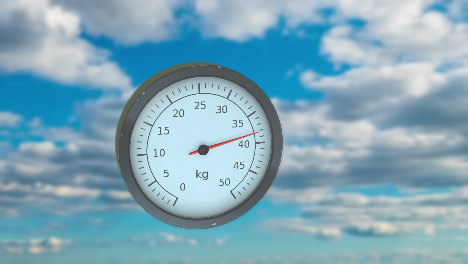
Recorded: 38 kg
